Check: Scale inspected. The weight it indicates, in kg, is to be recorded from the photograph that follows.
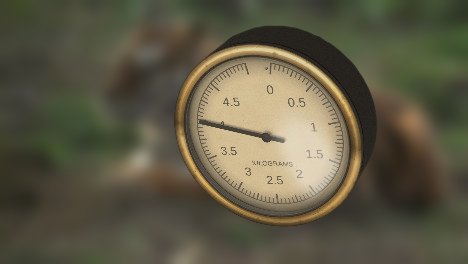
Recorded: 4 kg
